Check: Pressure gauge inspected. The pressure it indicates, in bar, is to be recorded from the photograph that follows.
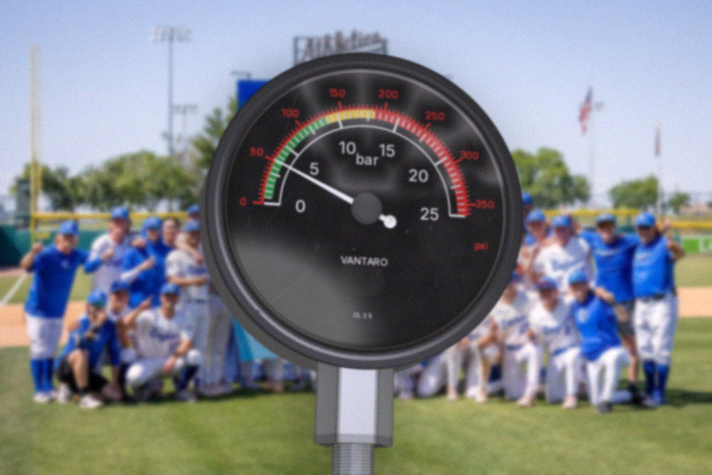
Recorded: 3.5 bar
